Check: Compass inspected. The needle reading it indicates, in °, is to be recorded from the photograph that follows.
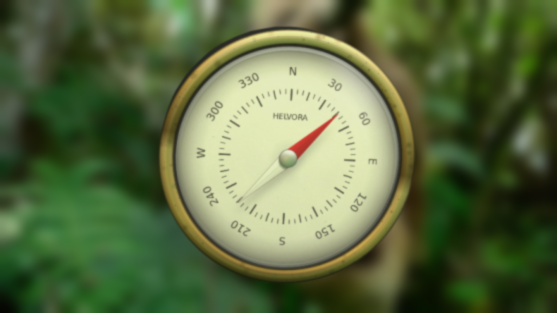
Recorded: 45 °
